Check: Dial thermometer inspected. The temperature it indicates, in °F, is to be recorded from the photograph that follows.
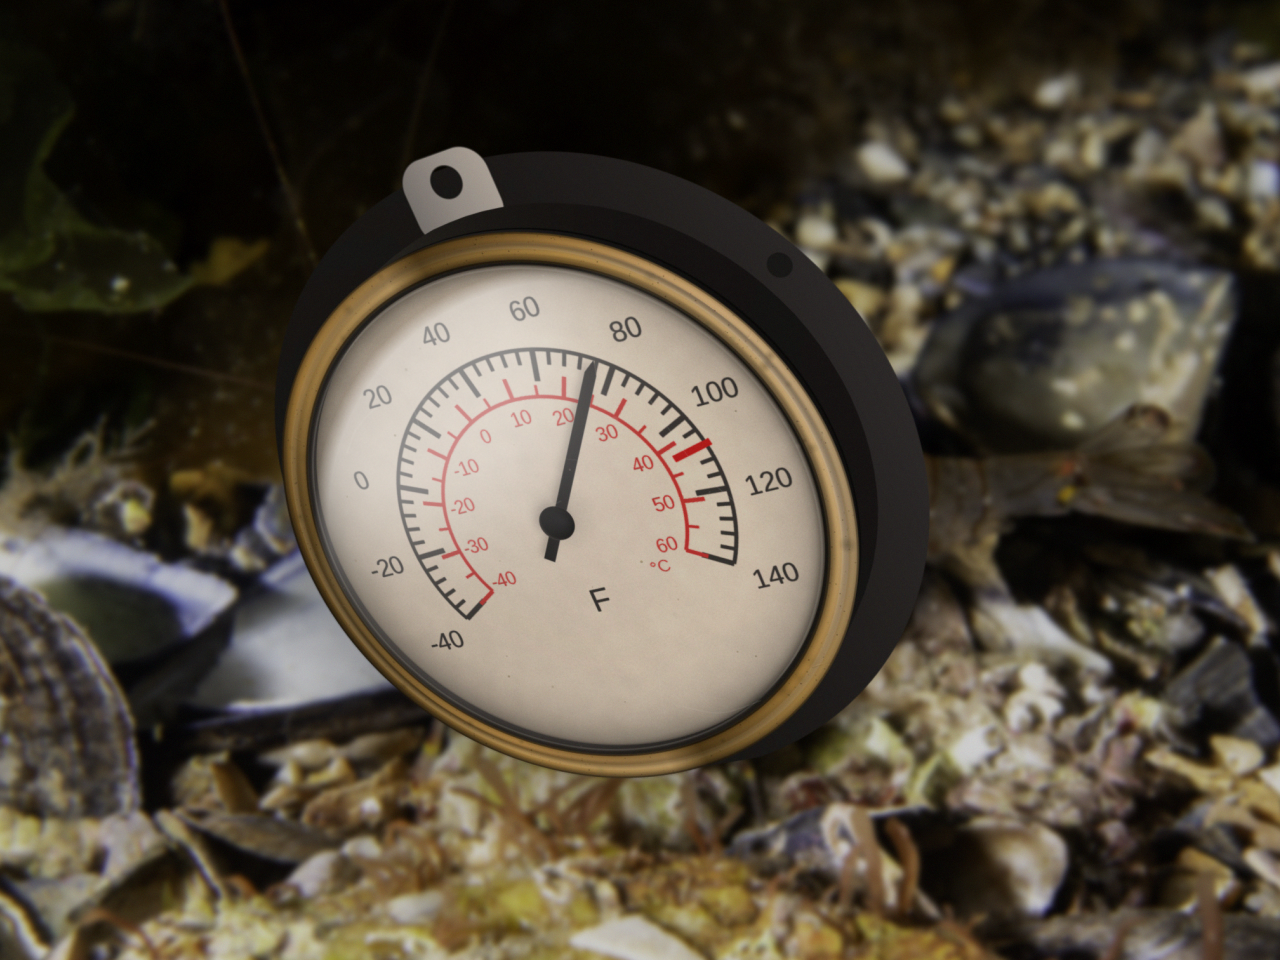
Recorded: 76 °F
